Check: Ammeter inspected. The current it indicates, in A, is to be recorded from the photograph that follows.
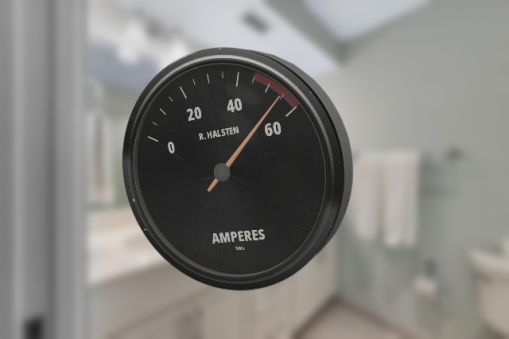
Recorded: 55 A
